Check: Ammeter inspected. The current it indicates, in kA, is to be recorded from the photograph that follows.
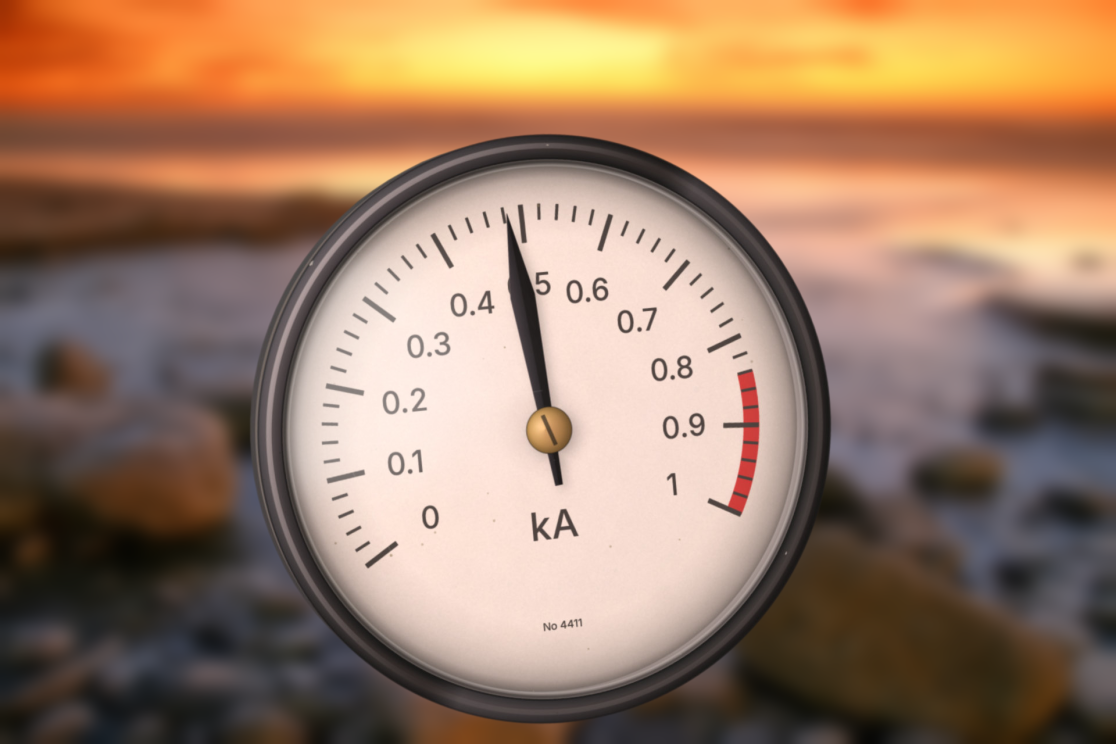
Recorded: 0.48 kA
